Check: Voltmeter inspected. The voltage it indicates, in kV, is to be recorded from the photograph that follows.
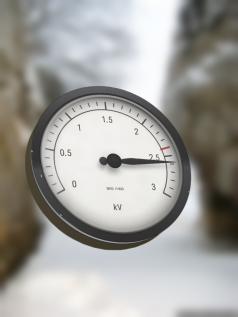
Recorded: 2.6 kV
